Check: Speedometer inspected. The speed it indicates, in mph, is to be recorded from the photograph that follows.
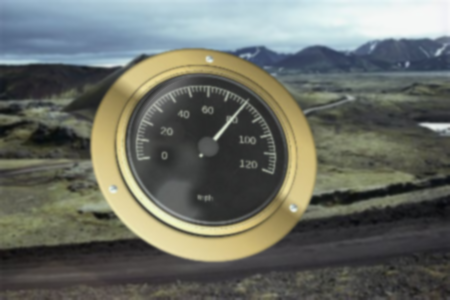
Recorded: 80 mph
